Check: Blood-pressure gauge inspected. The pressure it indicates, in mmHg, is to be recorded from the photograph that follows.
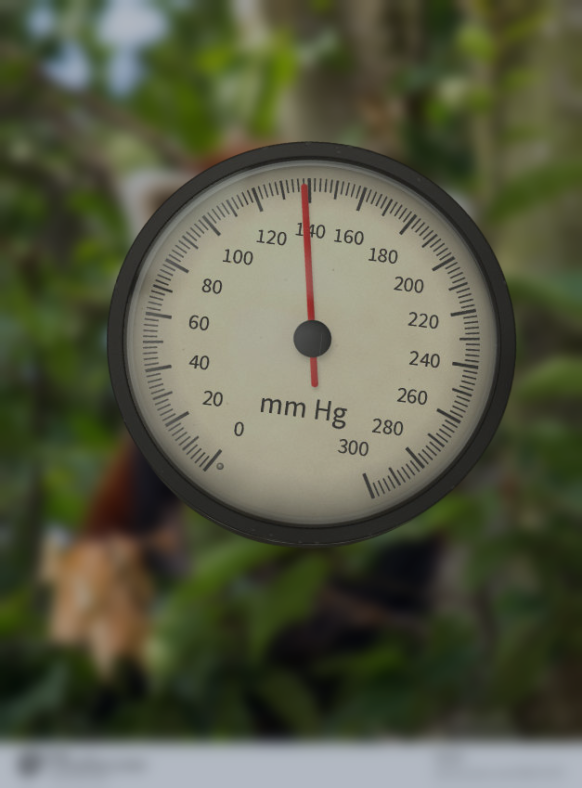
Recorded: 138 mmHg
